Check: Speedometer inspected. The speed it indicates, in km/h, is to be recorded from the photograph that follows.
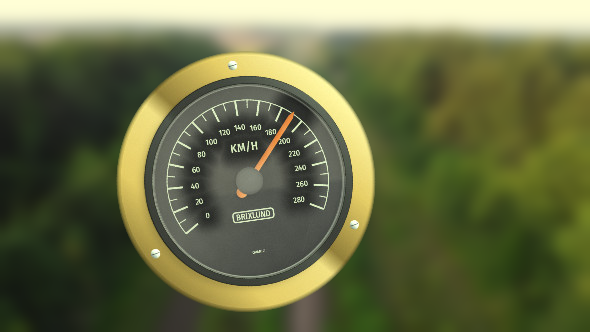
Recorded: 190 km/h
